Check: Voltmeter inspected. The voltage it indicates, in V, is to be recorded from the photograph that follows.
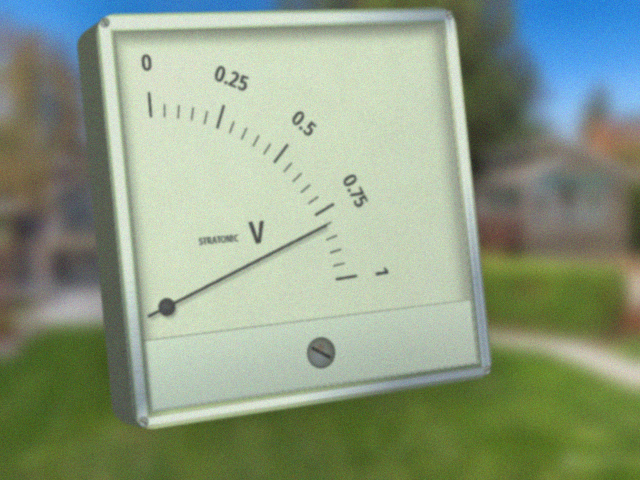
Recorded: 0.8 V
